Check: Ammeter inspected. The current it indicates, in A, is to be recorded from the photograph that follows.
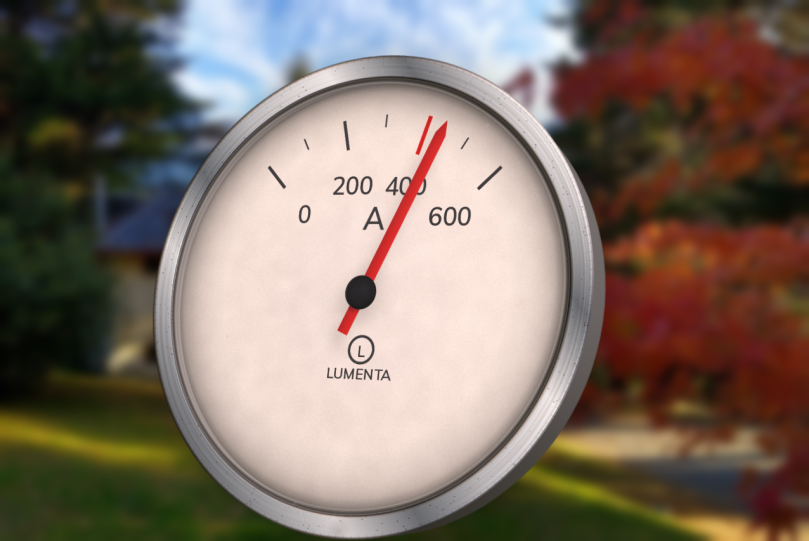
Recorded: 450 A
